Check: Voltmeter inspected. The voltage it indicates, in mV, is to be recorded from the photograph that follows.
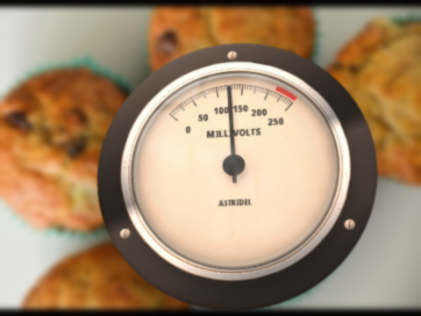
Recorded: 125 mV
